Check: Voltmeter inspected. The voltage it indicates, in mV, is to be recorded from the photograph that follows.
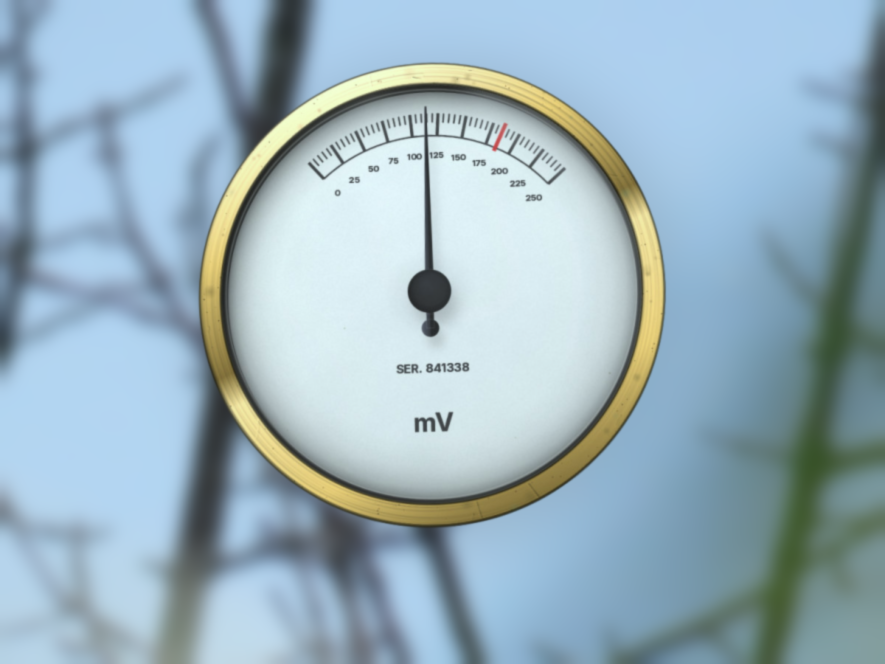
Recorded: 115 mV
